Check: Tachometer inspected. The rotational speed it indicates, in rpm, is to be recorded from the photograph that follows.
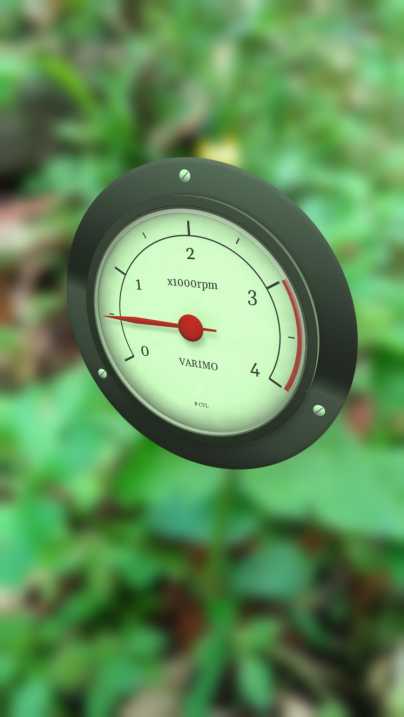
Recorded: 500 rpm
